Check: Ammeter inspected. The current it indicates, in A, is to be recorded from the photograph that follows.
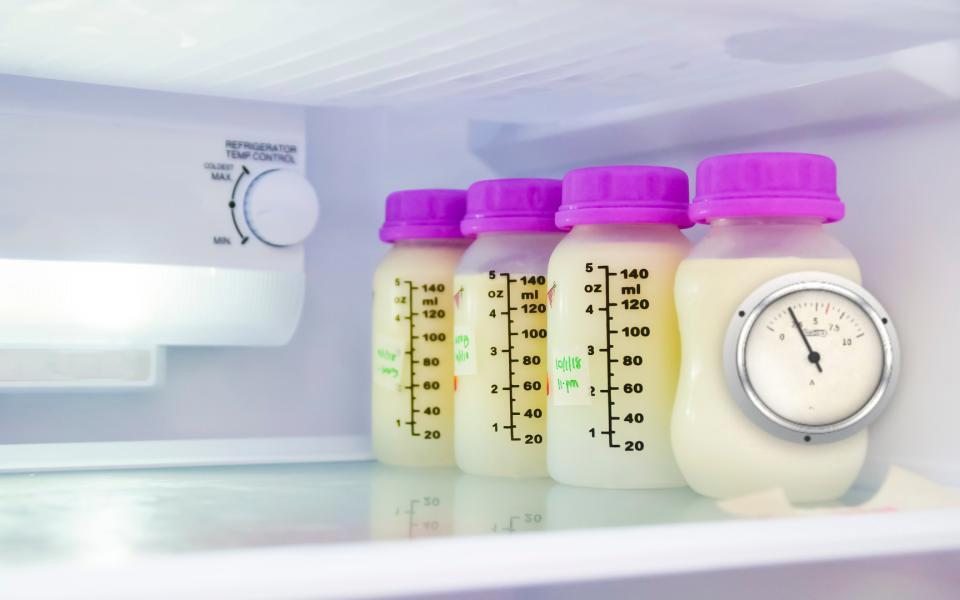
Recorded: 2.5 A
